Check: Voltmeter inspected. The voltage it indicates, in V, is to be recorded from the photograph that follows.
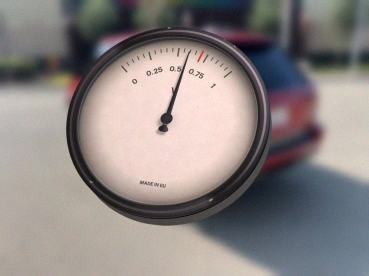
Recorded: 0.6 V
